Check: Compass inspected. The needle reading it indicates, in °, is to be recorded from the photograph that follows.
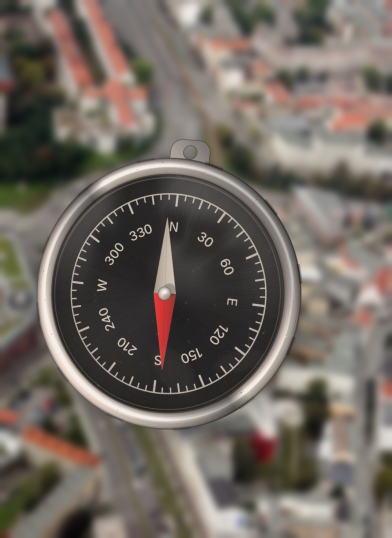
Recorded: 175 °
